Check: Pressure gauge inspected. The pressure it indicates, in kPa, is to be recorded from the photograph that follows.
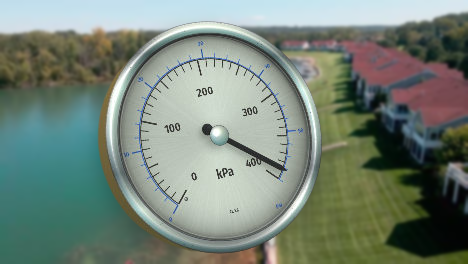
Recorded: 390 kPa
